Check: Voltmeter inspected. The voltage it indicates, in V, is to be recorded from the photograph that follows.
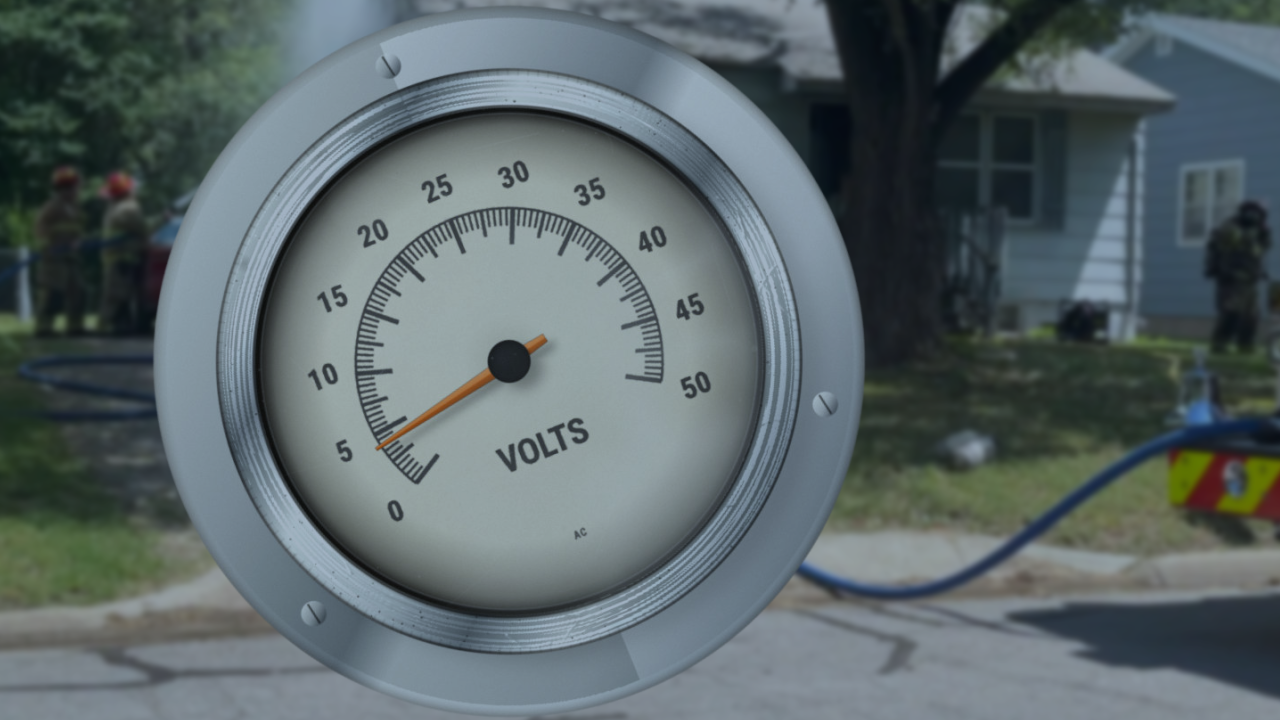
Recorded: 4 V
